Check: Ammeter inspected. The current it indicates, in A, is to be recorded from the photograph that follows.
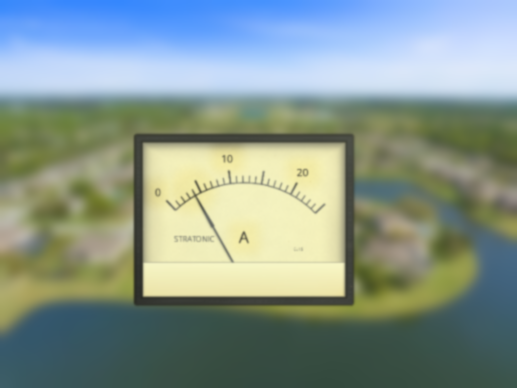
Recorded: 4 A
